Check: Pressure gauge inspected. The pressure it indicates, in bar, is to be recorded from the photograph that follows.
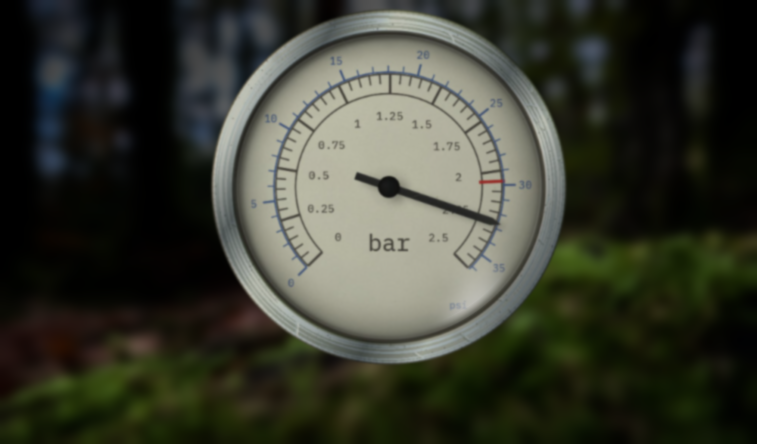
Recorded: 2.25 bar
